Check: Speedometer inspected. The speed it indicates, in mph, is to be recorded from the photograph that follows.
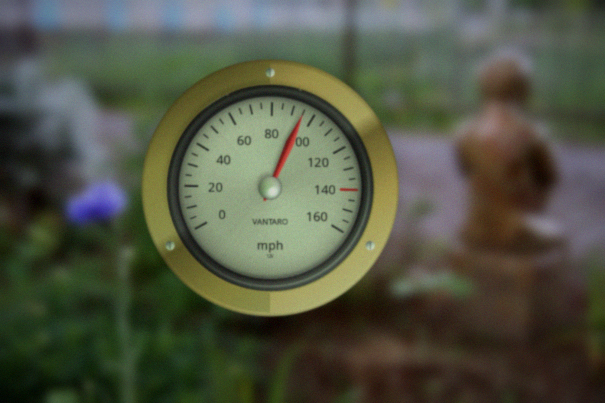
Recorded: 95 mph
